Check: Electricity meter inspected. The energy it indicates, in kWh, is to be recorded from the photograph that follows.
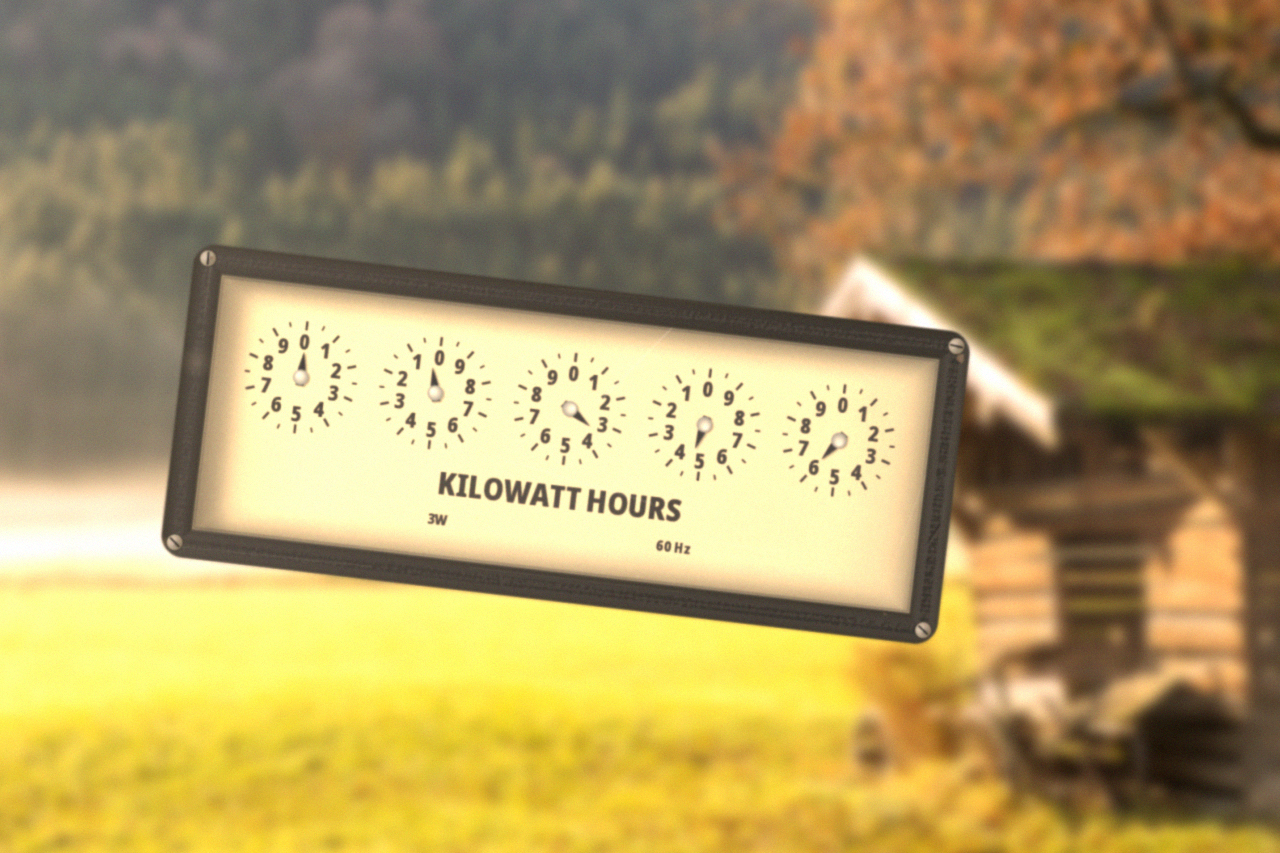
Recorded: 346 kWh
